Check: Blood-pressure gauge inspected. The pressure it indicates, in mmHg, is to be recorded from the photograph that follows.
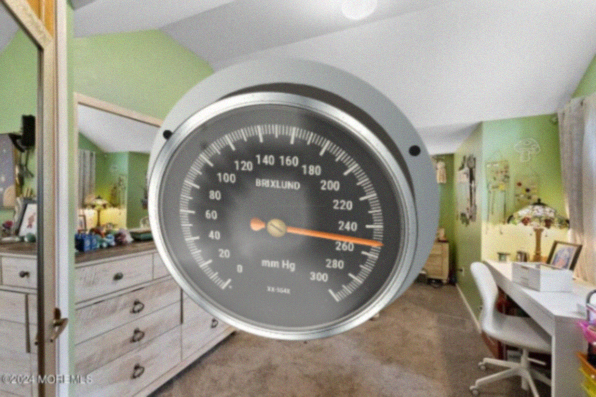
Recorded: 250 mmHg
